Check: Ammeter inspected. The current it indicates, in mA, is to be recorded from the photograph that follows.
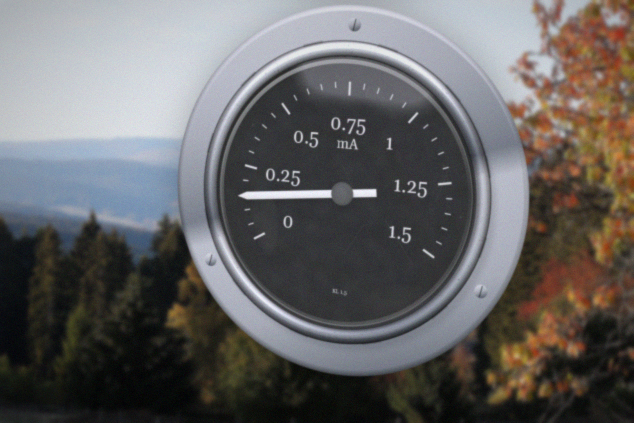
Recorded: 0.15 mA
